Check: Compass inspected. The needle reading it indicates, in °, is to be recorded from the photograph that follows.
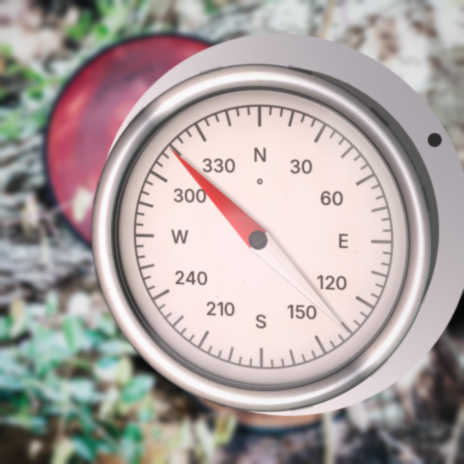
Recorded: 315 °
